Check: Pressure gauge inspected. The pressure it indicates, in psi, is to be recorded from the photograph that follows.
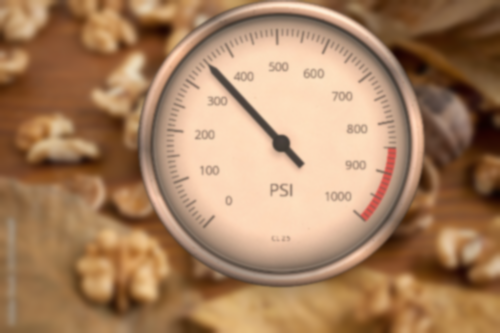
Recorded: 350 psi
